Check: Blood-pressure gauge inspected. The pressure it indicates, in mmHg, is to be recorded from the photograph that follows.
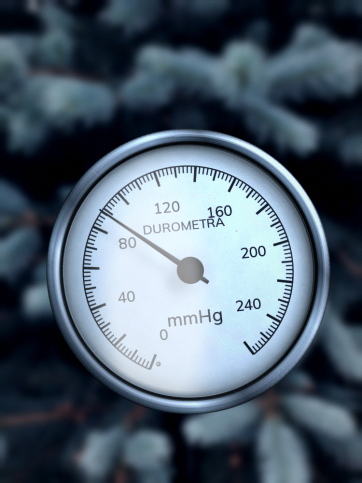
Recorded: 88 mmHg
